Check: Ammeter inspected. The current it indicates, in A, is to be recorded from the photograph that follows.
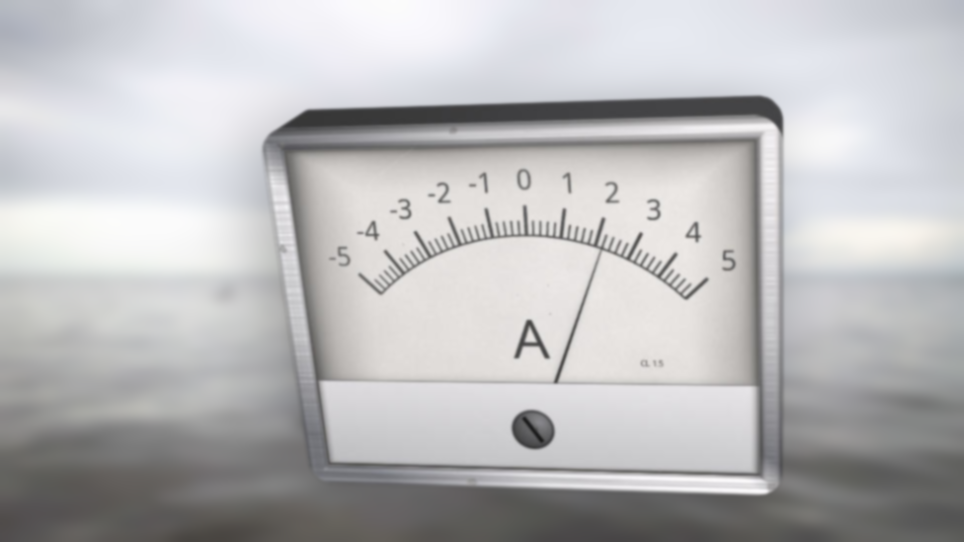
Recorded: 2.2 A
